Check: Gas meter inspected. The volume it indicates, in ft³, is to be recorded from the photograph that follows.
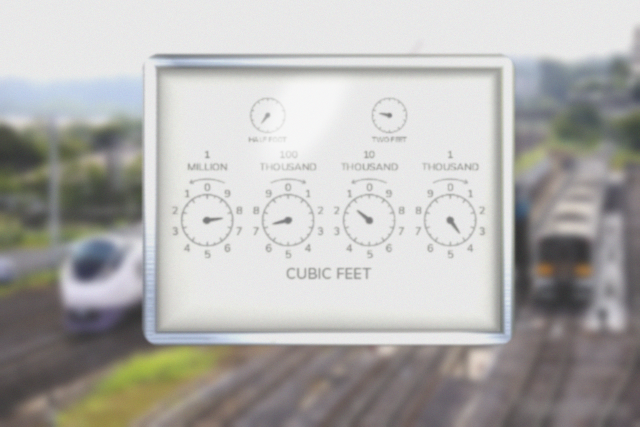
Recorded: 771400 ft³
